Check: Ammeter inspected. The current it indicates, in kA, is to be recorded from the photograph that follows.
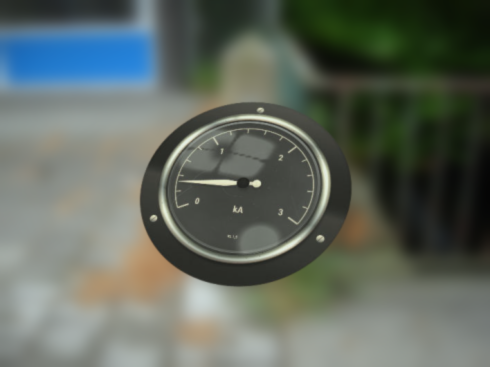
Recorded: 0.3 kA
